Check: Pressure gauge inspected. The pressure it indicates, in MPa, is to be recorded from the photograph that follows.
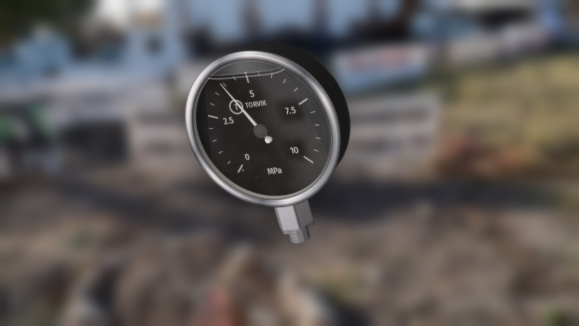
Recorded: 4 MPa
